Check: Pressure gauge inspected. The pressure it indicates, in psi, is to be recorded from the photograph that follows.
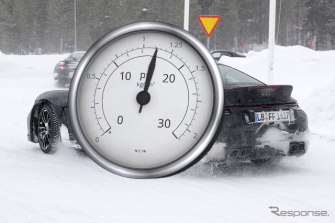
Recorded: 16 psi
